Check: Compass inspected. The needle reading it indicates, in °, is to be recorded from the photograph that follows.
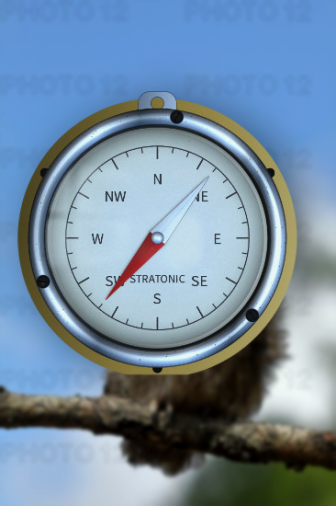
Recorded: 220 °
